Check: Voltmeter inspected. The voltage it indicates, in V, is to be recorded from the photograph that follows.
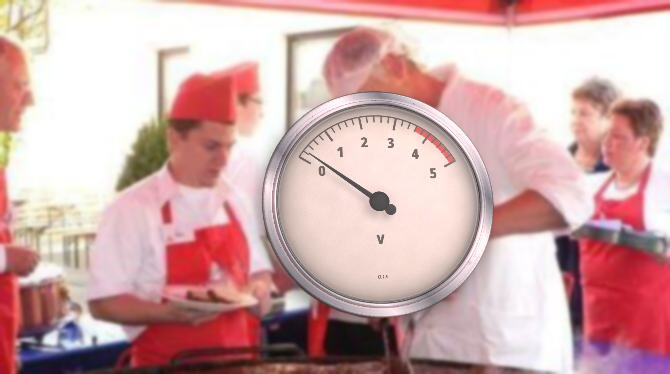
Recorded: 0.2 V
